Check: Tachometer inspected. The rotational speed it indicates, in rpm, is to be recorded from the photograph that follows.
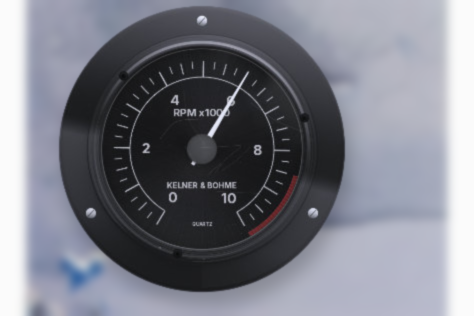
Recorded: 6000 rpm
